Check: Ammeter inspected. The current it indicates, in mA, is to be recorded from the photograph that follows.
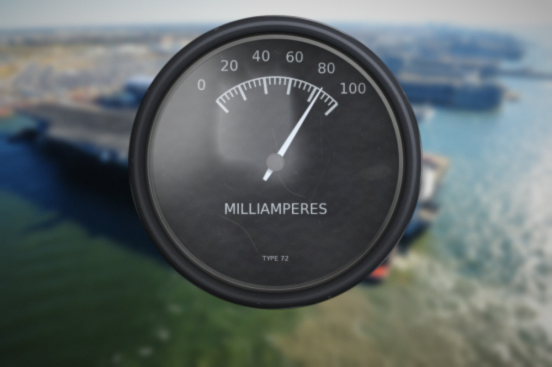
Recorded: 84 mA
